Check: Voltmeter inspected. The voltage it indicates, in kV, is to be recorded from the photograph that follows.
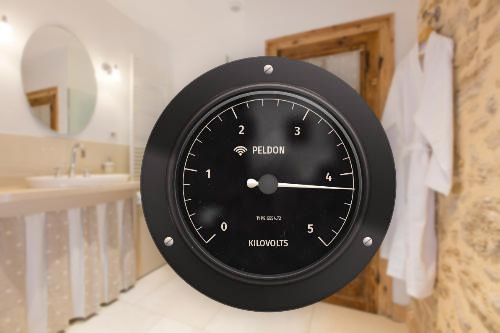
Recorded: 4.2 kV
